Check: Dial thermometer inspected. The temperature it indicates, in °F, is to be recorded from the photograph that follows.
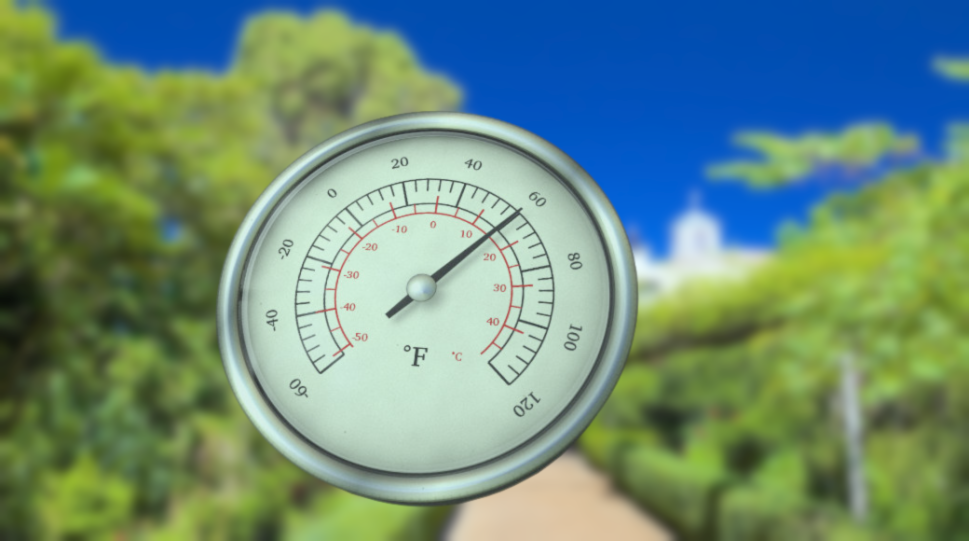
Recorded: 60 °F
